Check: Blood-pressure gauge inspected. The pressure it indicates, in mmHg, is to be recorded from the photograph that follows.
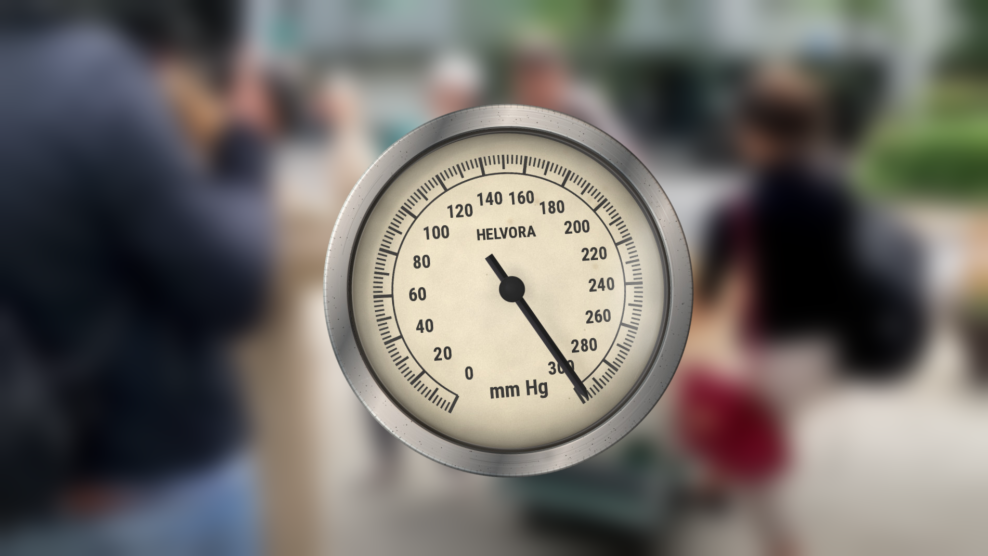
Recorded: 298 mmHg
